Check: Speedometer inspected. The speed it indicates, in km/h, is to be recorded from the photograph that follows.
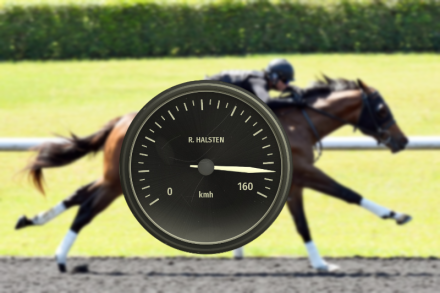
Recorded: 145 km/h
